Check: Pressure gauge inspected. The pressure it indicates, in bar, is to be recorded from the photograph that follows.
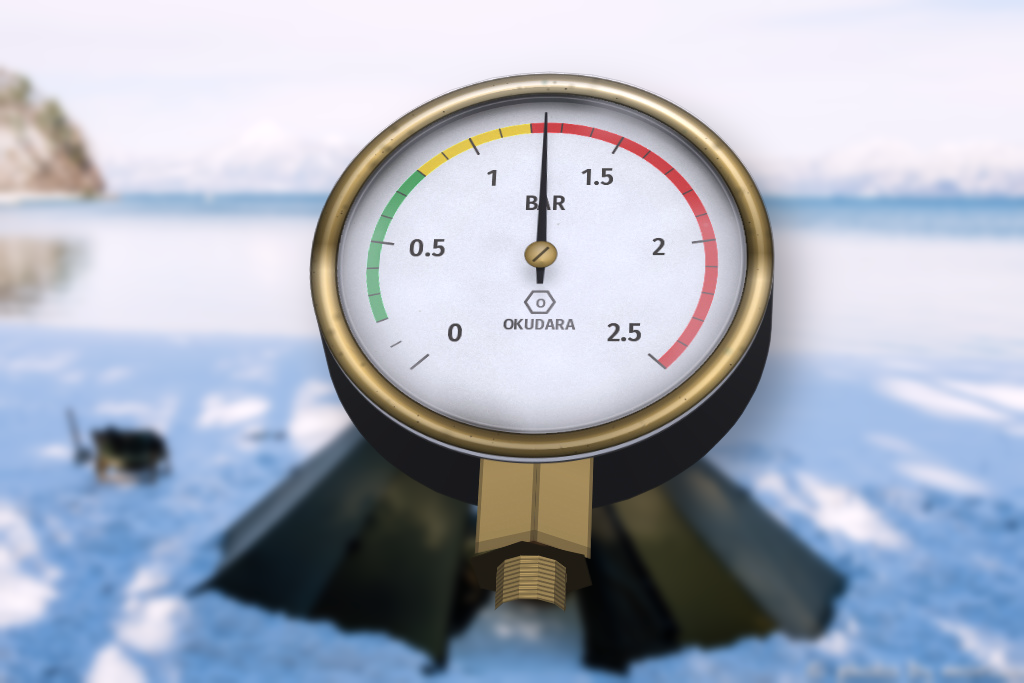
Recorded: 1.25 bar
